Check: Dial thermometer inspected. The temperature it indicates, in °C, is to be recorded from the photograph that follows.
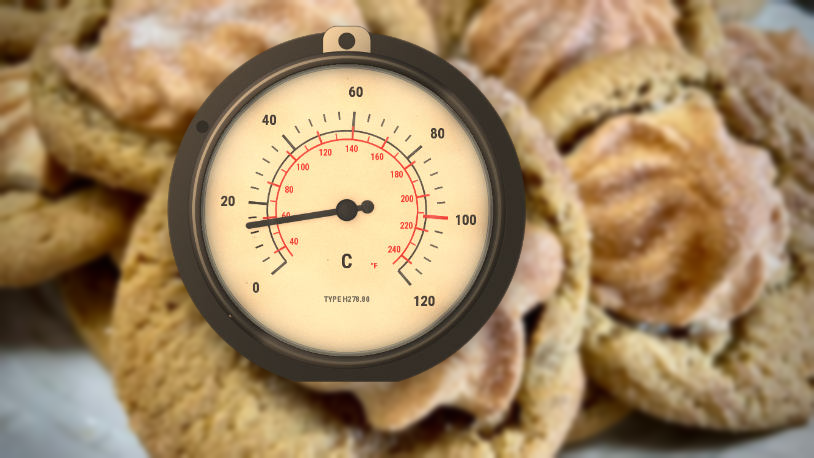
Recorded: 14 °C
